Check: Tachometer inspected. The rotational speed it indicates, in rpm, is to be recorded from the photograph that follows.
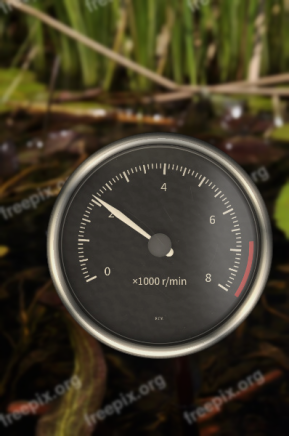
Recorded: 2100 rpm
